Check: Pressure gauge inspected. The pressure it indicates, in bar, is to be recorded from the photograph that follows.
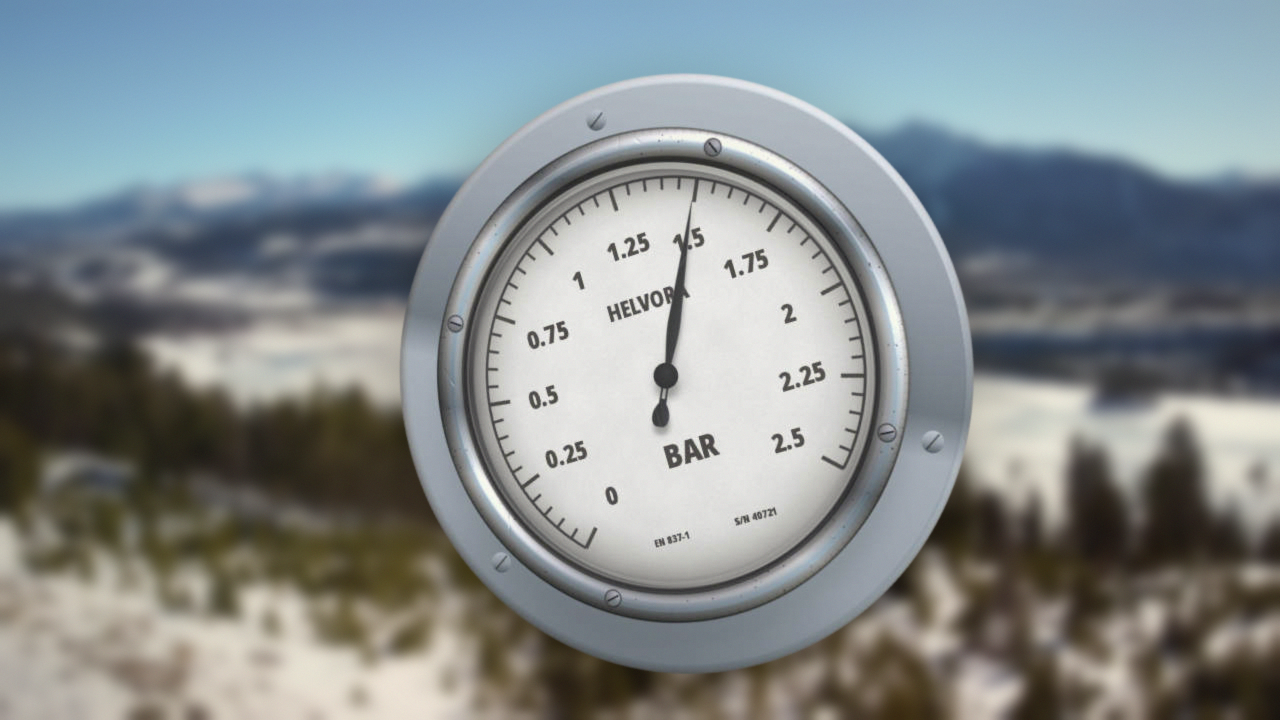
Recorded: 1.5 bar
